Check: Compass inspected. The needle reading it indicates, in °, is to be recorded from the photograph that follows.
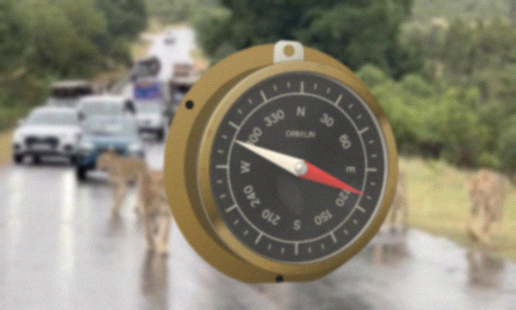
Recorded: 110 °
